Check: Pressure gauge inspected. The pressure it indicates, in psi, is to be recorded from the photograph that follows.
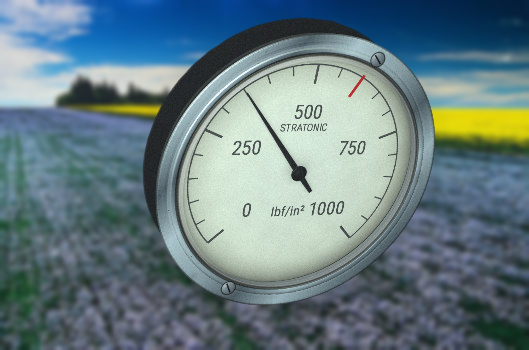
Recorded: 350 psi
